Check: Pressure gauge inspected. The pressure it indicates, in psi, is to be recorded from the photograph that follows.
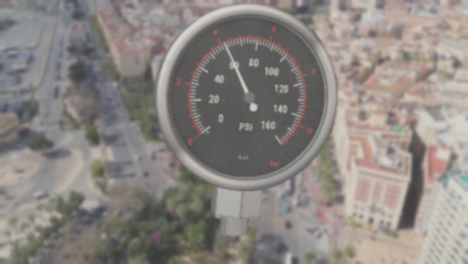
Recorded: 60 psi
